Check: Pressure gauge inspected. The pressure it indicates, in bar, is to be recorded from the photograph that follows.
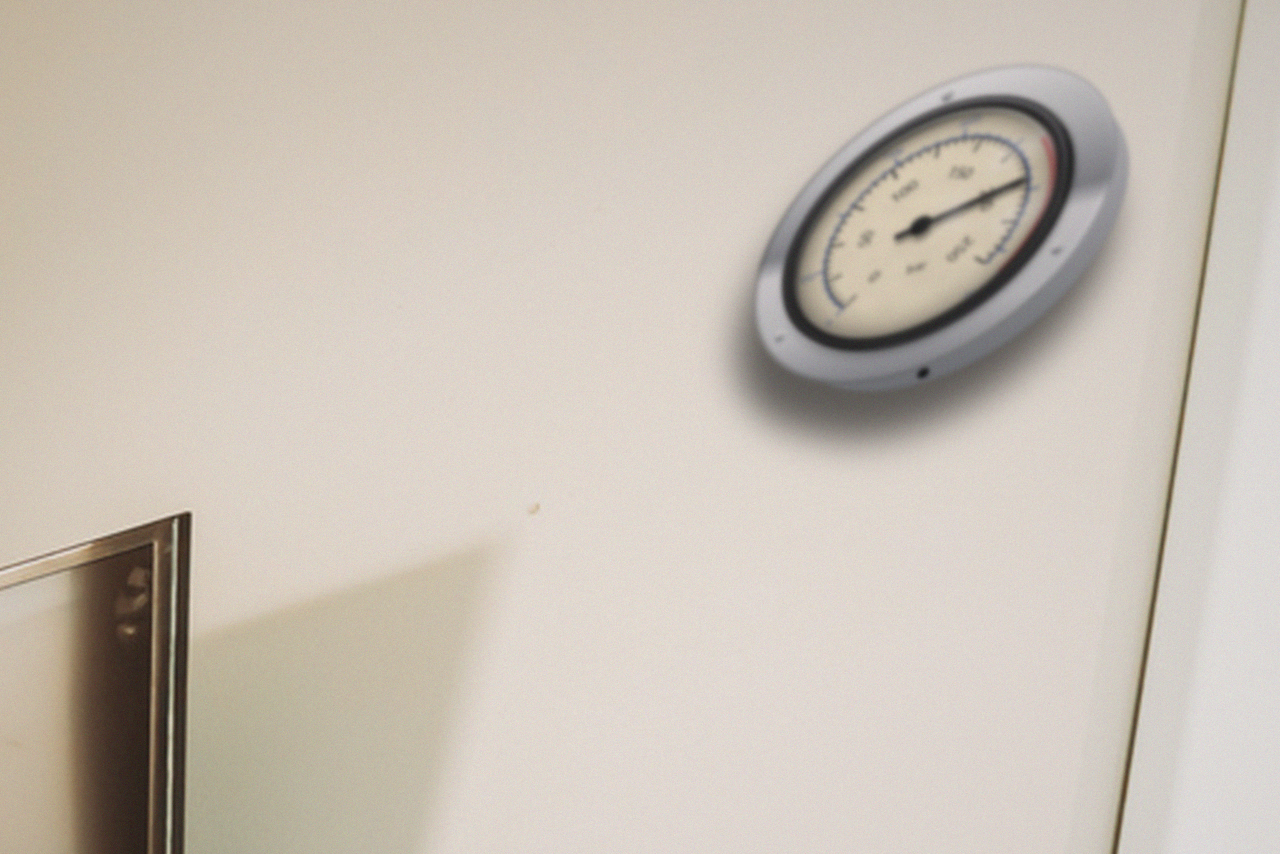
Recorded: 200 bar
